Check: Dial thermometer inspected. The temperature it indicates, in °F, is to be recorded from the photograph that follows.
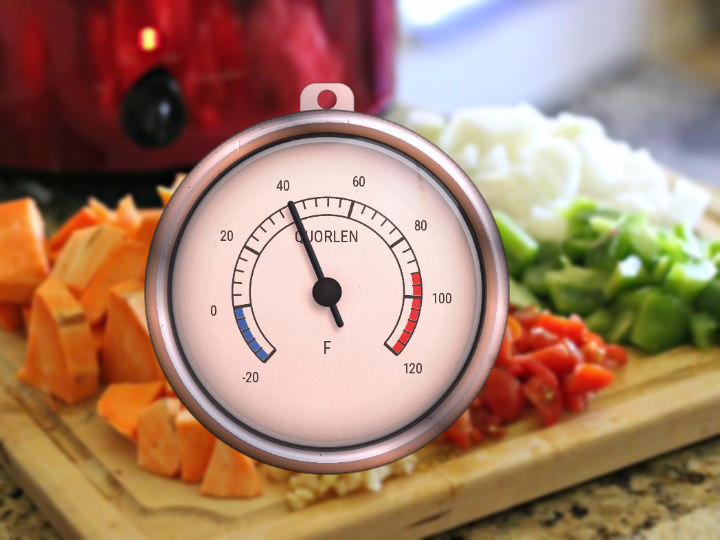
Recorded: 40 °F
